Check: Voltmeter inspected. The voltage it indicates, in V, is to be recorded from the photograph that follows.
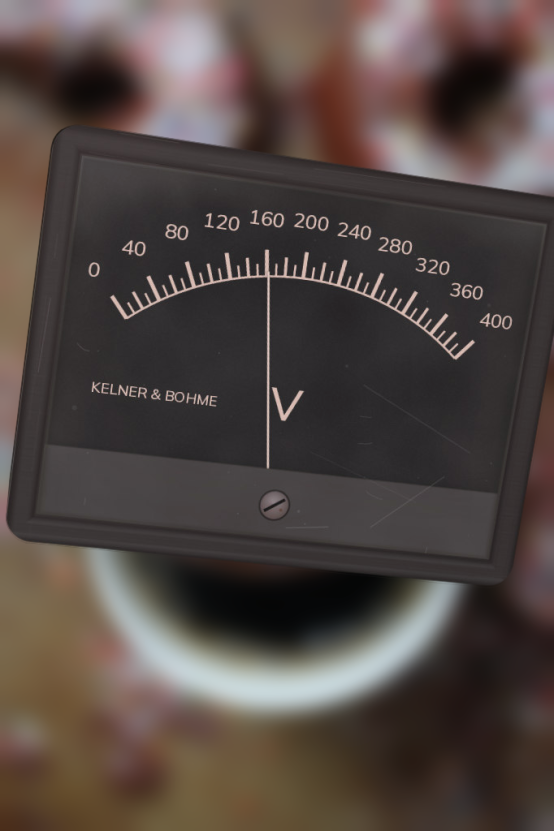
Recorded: 160 V
